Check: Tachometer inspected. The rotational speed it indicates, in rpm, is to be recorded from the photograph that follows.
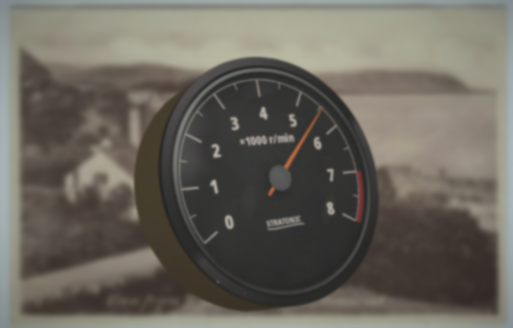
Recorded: 5500 rpm
